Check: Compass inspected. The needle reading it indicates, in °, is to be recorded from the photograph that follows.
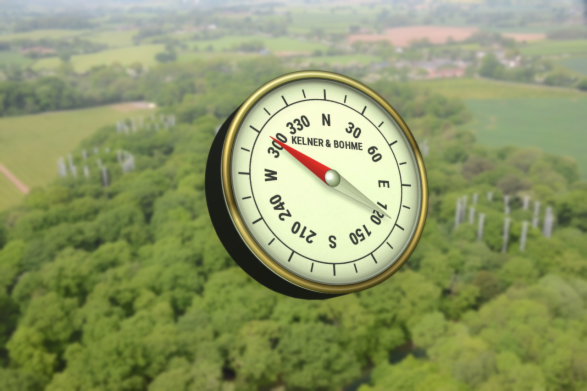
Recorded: 300 °
